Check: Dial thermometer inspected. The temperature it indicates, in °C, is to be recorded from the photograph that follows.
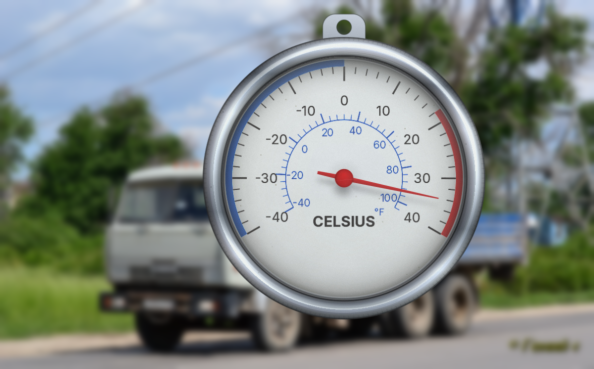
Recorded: 34 °C
